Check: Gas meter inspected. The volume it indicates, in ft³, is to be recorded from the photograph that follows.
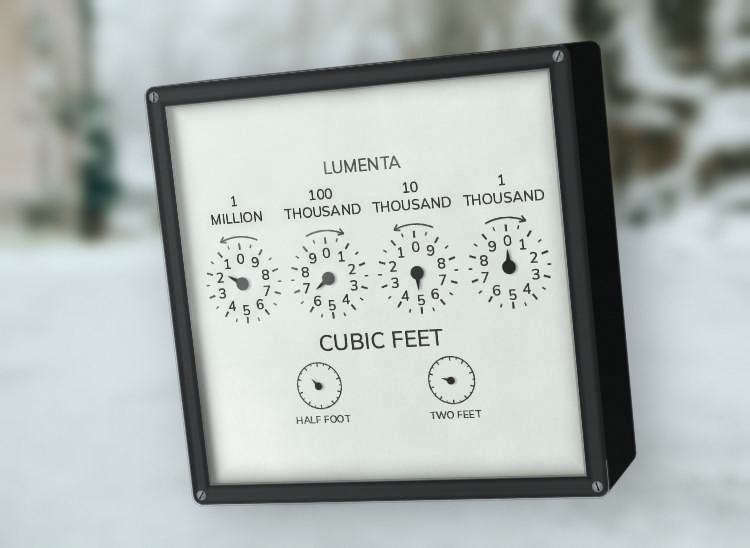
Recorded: 165000 ft³
